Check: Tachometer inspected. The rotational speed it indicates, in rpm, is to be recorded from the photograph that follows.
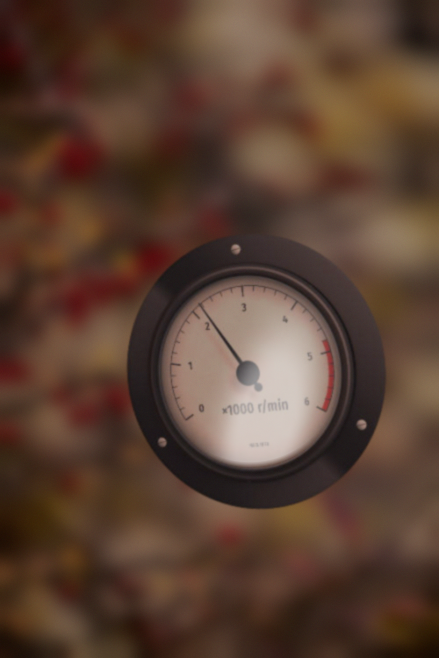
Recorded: 2200 rpm
